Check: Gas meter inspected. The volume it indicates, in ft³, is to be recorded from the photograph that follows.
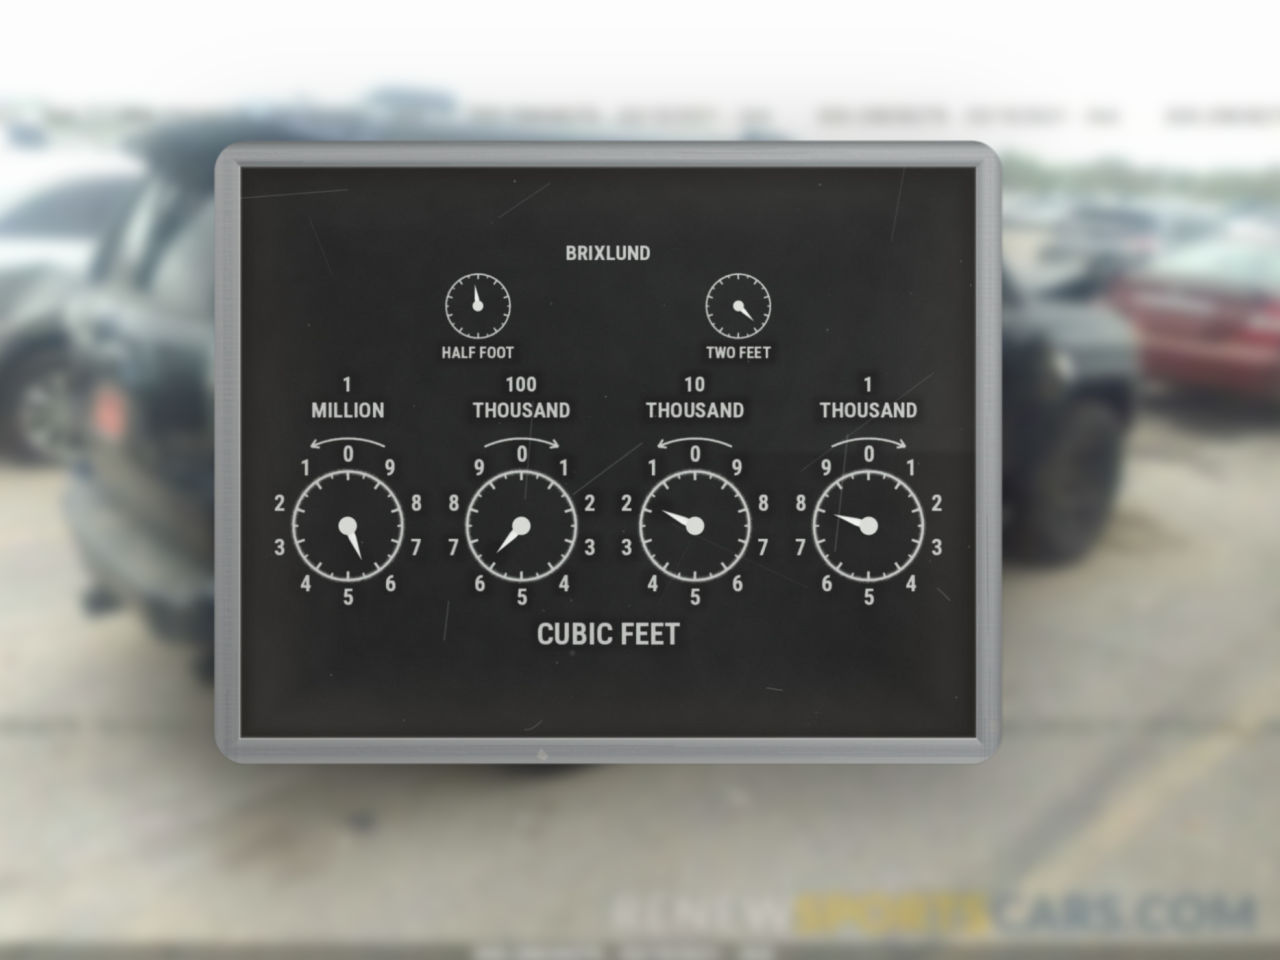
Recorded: 561800 ft³
